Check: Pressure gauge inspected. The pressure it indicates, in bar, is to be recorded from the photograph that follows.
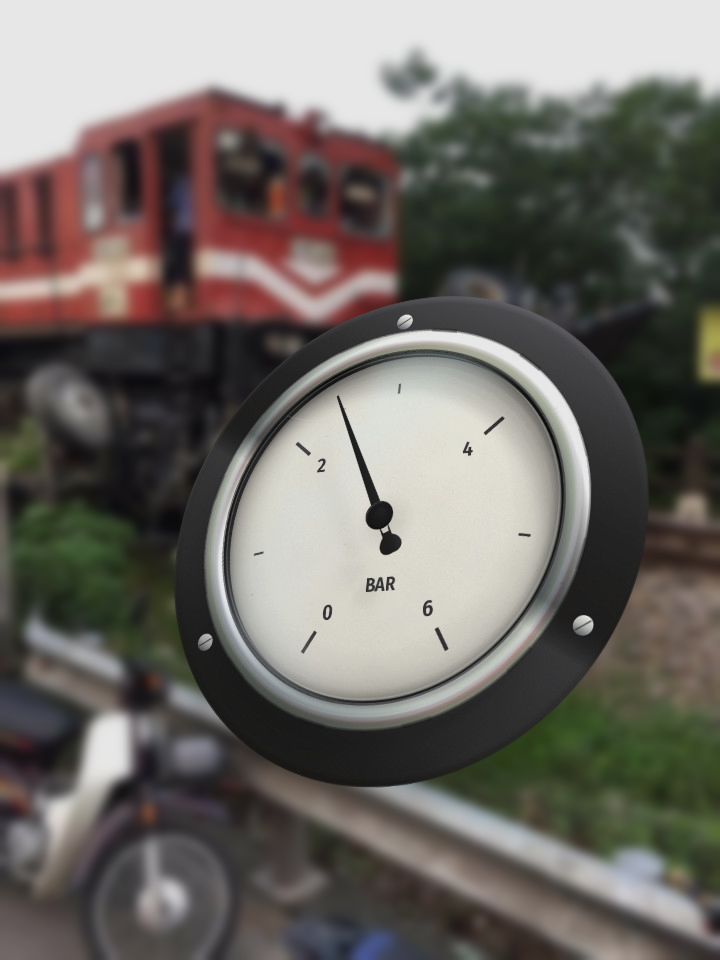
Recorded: 2.5 bar
